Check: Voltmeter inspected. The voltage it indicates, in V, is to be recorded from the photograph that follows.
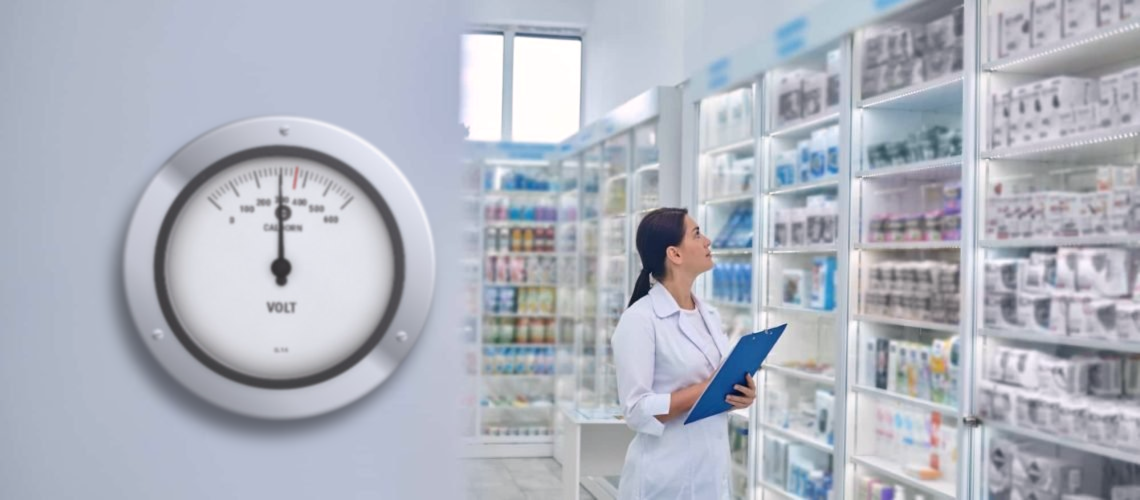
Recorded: 300 V
